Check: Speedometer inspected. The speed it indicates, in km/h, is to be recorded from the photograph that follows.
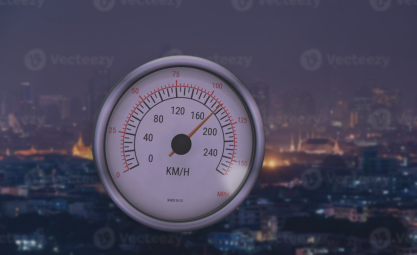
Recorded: 175 km/h
